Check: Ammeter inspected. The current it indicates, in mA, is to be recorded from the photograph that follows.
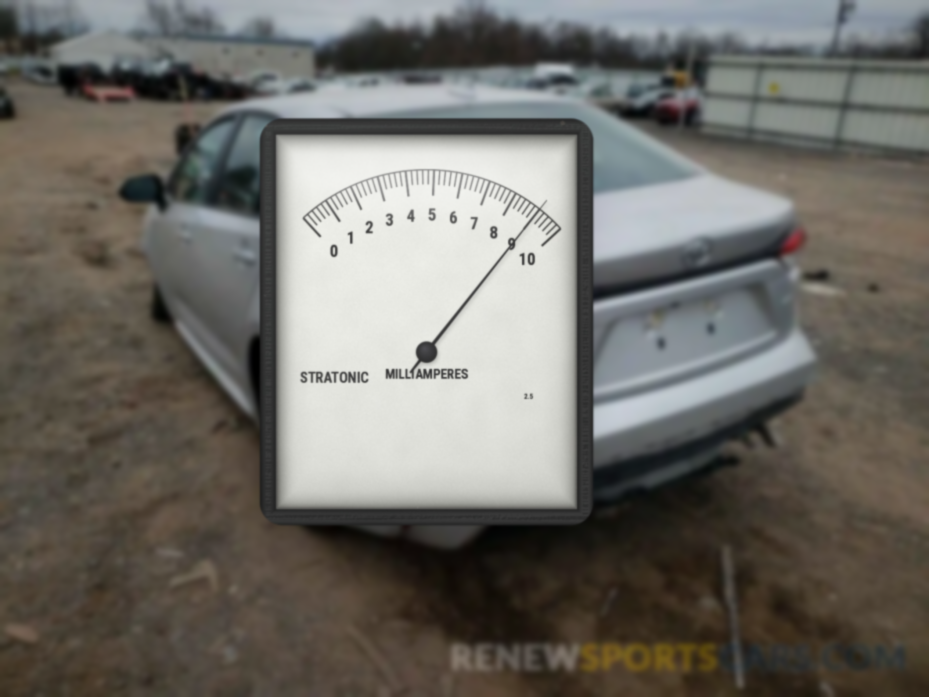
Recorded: 9 mA
